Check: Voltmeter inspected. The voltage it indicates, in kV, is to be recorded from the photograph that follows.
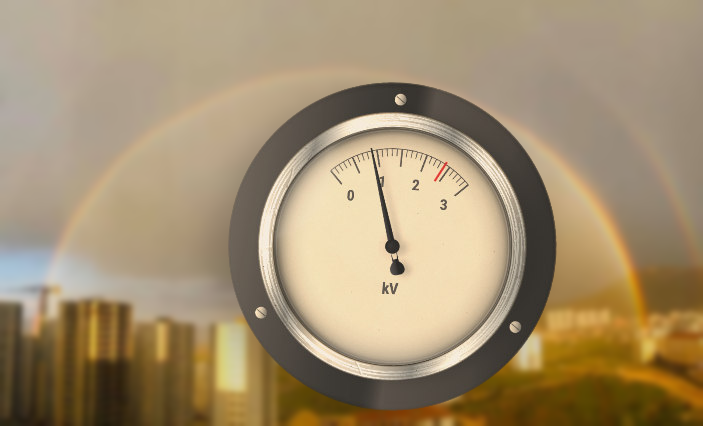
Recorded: 0.9 kV
